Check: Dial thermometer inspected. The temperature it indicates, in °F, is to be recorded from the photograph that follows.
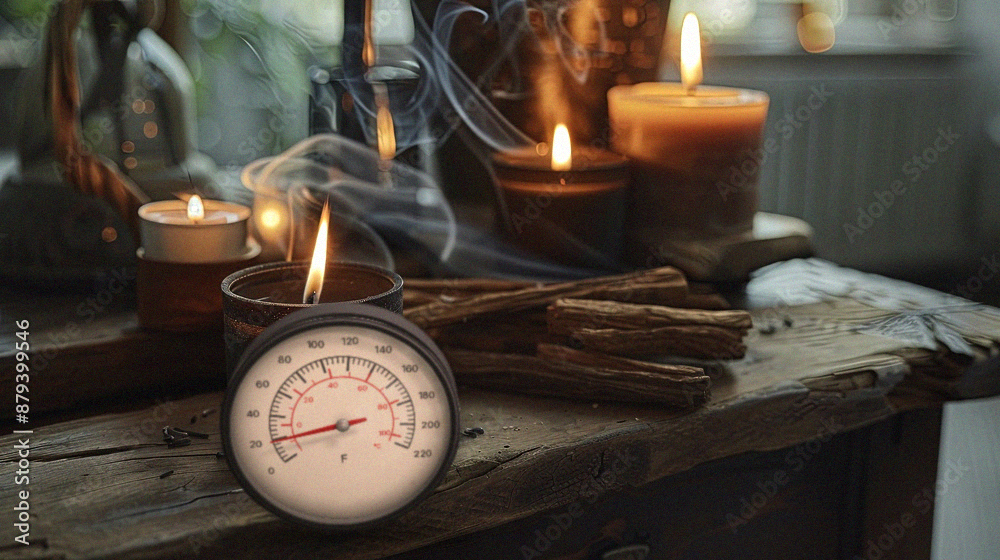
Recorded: 20 °F
